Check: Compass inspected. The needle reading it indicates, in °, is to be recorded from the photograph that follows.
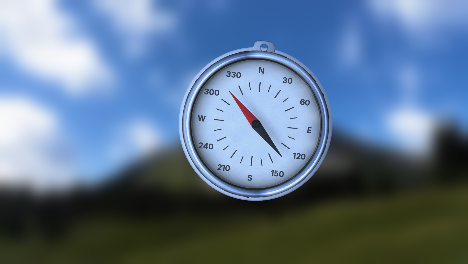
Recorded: 315 °
